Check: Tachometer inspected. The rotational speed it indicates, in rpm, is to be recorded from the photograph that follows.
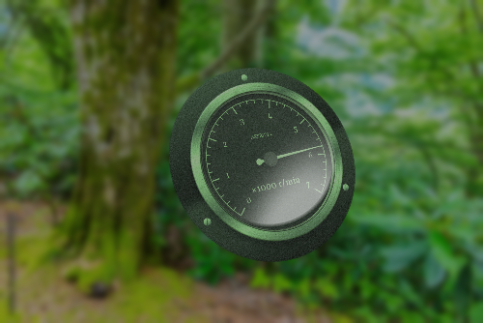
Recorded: 5800 rpm
